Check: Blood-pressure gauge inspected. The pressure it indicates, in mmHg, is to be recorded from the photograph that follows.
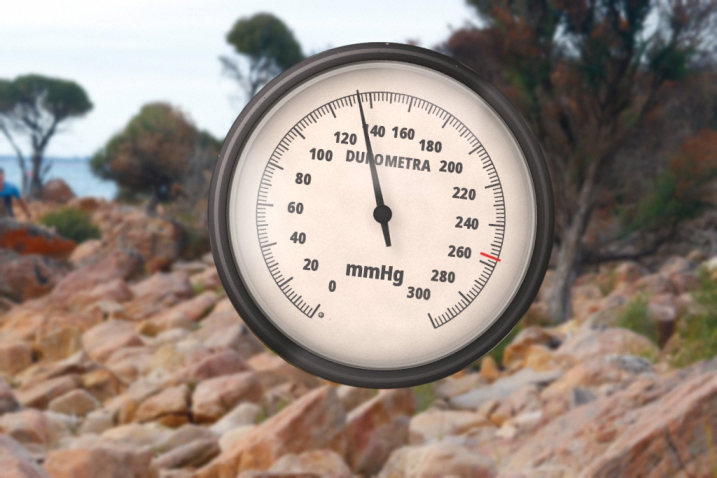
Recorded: 134 mmHg
